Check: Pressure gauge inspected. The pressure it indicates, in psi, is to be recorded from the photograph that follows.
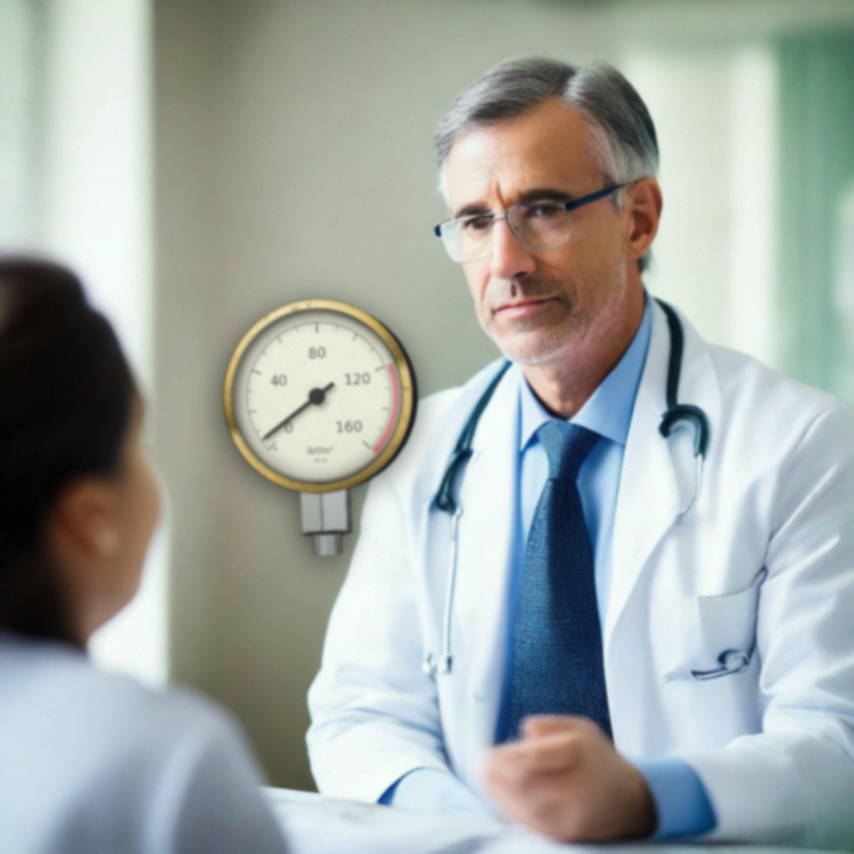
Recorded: 5 psi
